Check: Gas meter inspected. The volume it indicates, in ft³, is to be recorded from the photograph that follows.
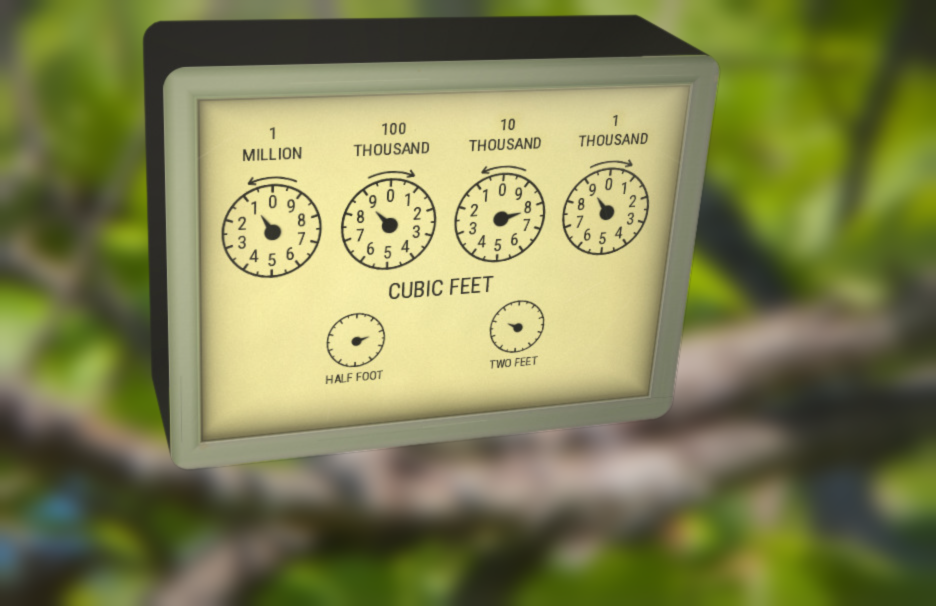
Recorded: 87900 ft³
